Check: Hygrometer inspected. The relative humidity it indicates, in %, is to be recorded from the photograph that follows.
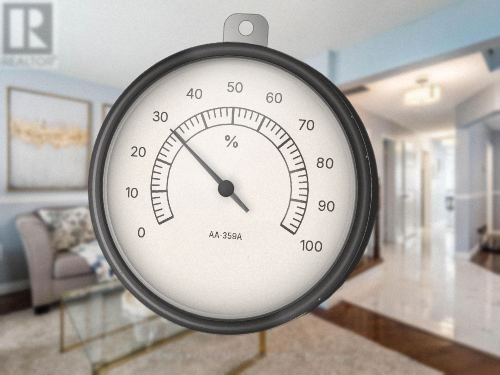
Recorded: 30 %
